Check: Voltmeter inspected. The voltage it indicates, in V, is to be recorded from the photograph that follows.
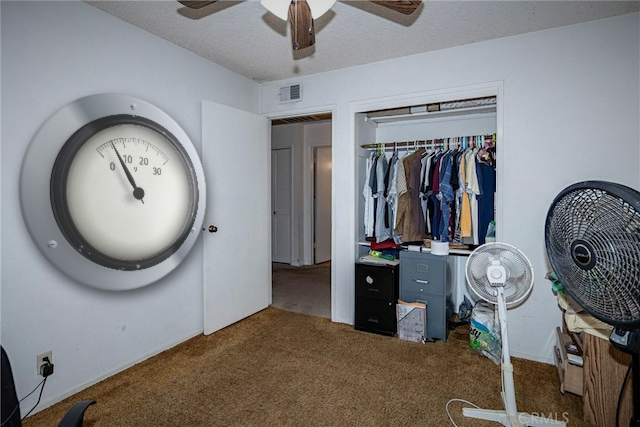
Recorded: 5 V
